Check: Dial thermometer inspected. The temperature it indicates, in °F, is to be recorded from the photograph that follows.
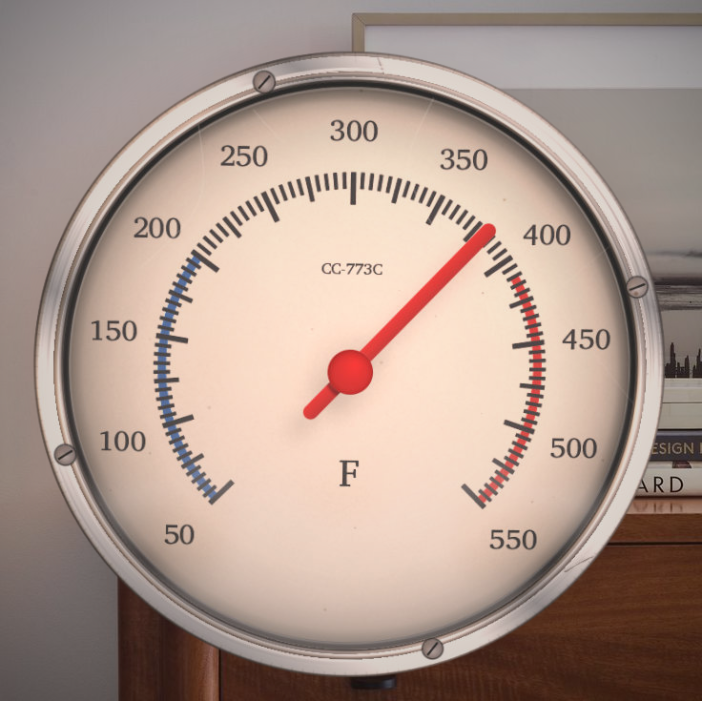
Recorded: 380 °F
